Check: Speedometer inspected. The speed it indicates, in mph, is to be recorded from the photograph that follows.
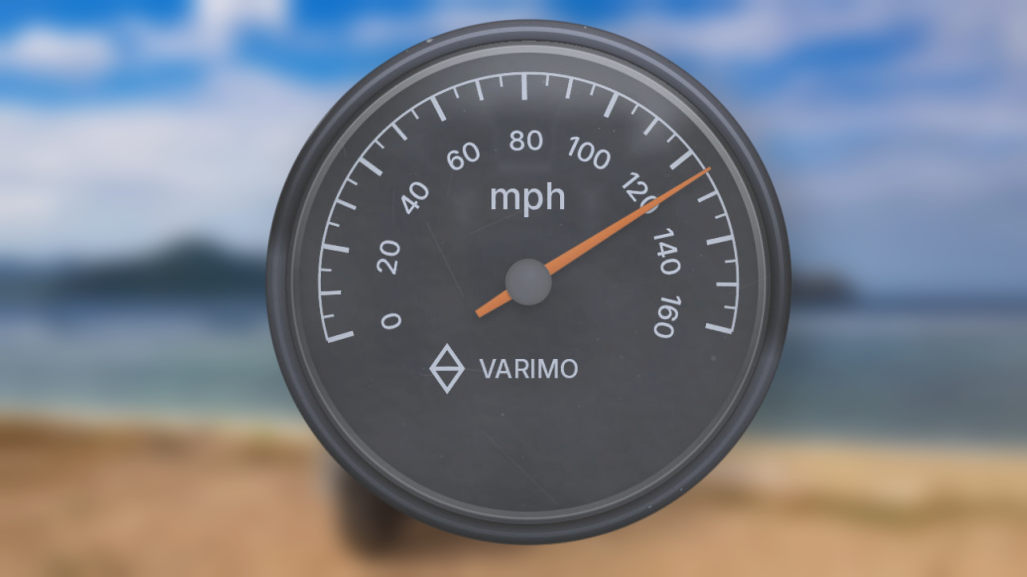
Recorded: 125 mph
